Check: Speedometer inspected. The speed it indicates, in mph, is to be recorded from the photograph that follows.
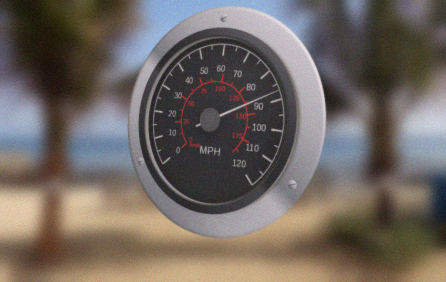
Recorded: 87.5 mph
